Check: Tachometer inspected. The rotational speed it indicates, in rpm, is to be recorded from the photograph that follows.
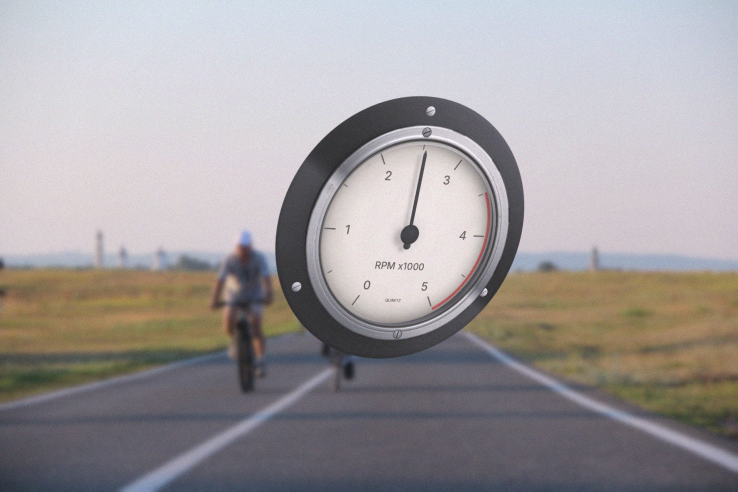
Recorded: 2500 rpm
